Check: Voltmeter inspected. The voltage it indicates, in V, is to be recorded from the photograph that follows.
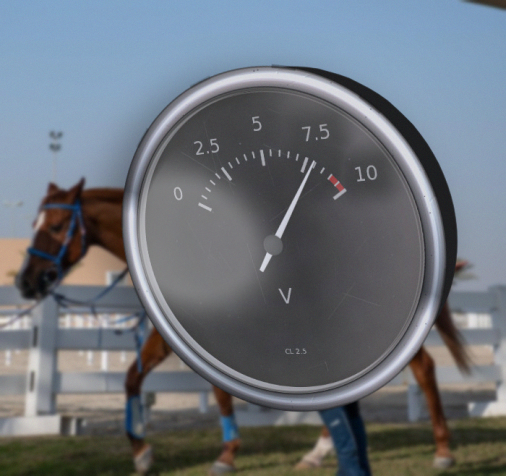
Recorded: 8 V
